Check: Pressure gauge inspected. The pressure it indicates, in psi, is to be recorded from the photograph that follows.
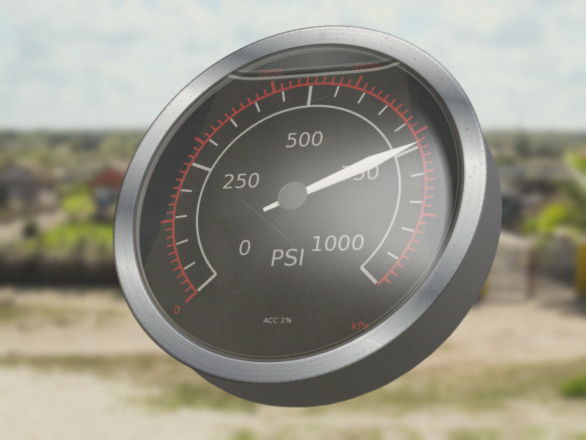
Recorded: 750 psi
